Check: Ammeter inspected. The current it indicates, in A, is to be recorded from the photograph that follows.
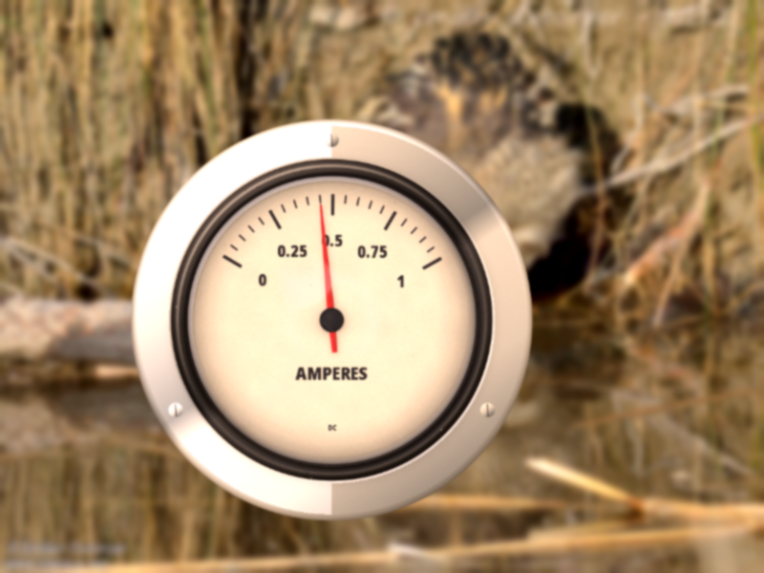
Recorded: 0.45 A
